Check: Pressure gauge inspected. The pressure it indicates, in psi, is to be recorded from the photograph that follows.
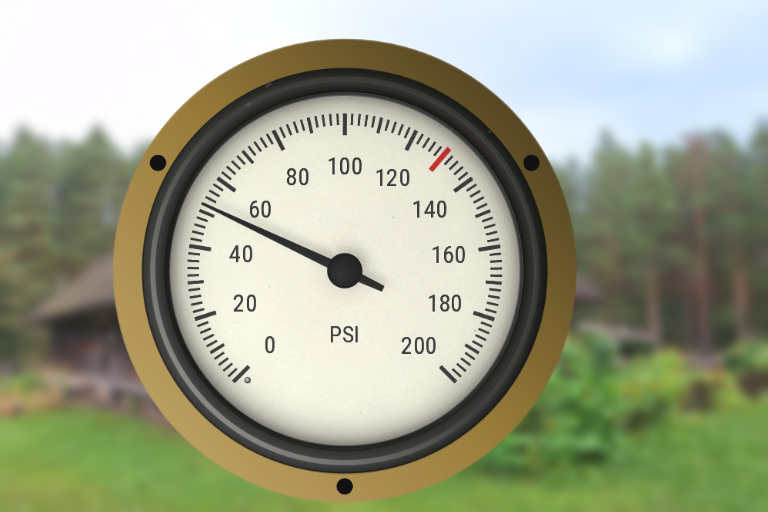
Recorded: 52 psi
